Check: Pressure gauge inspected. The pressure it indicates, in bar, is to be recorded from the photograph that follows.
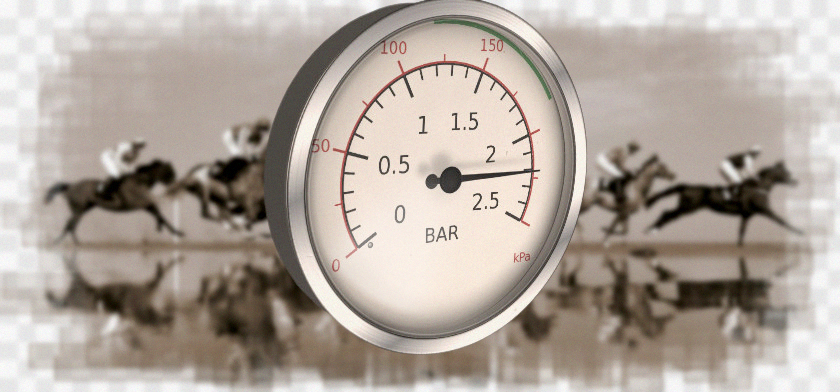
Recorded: 2.2 bar
